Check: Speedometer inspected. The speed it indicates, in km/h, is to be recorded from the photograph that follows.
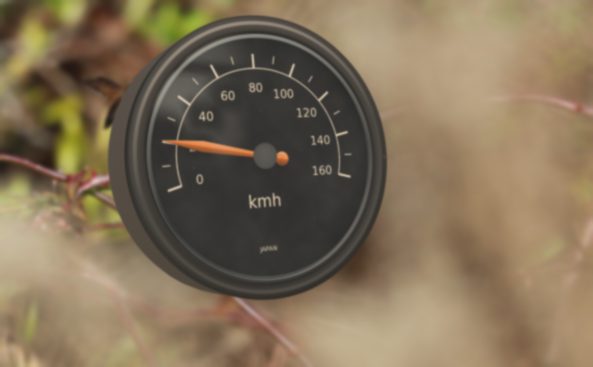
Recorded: 20 km/h
